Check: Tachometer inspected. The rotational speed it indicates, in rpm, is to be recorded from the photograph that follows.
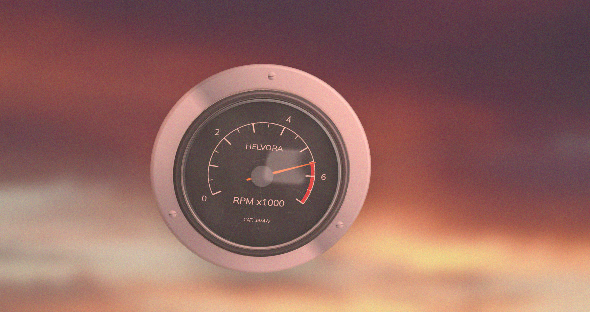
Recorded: 5500 rpm
